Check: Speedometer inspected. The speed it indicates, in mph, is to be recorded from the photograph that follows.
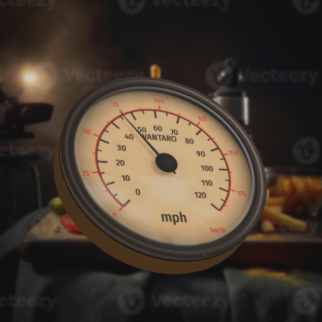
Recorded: 45 mph
